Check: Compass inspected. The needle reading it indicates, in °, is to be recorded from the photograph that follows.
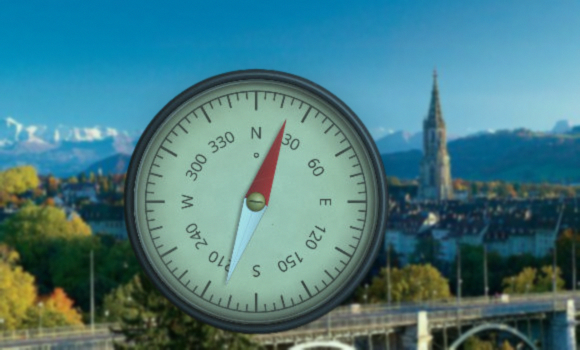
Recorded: 20 °
